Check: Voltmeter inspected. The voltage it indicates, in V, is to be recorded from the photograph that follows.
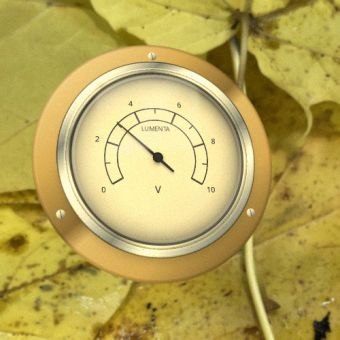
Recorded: 3 V
